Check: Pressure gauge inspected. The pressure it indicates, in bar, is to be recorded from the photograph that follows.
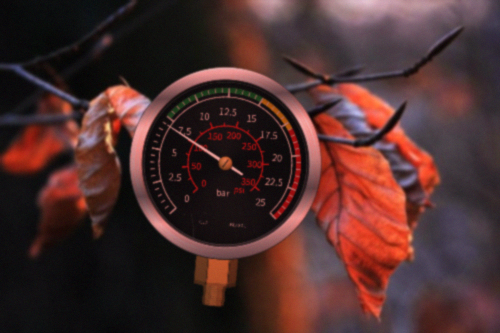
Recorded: 7 bar
